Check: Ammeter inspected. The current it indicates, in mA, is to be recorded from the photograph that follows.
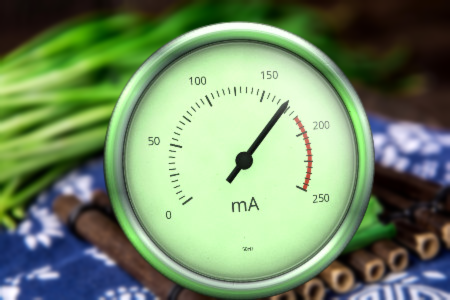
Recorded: 170 mA
